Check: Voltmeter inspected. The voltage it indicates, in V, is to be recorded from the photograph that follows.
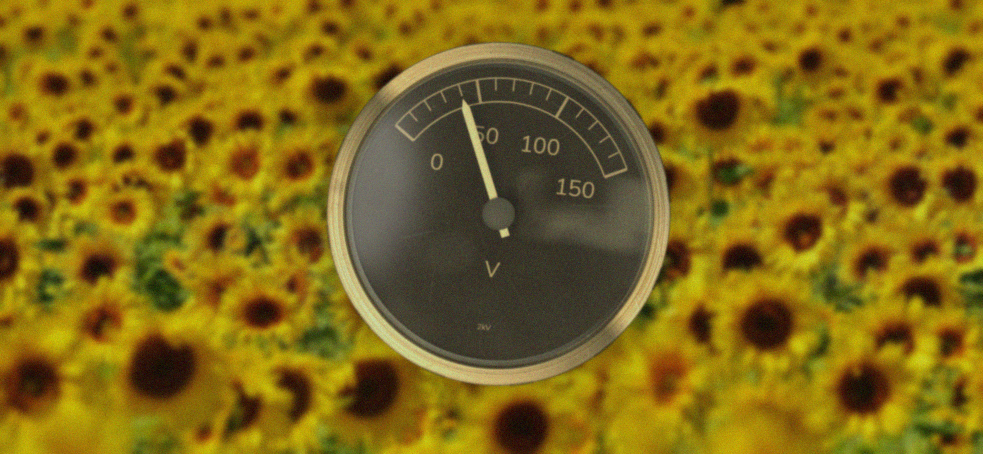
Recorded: 40 V
